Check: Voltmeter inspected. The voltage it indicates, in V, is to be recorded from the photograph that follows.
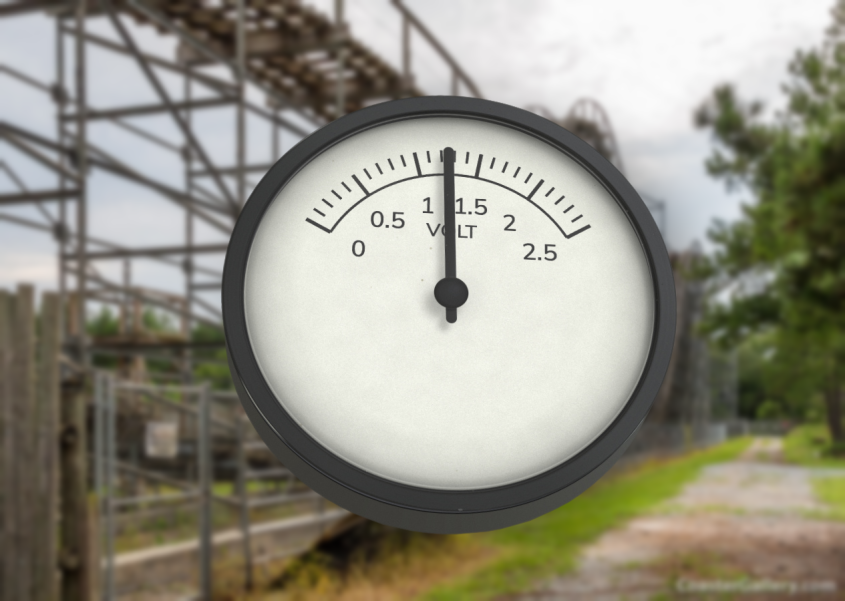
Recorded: 1.25 V
